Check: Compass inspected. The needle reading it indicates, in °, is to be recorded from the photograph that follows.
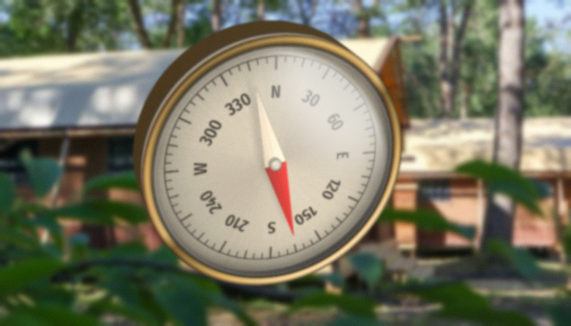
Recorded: 165 °
